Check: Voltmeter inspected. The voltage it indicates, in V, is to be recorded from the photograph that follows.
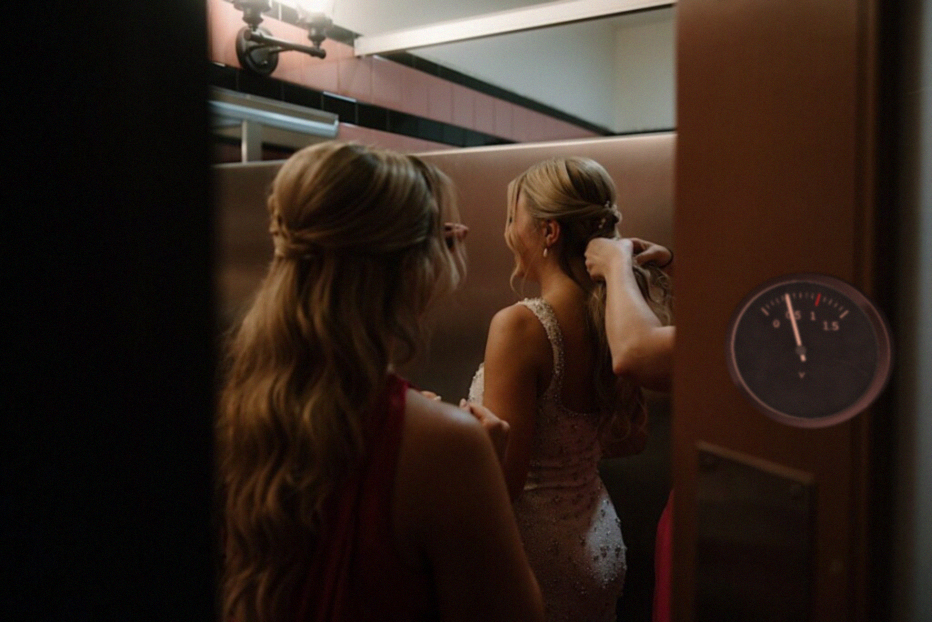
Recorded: 0.5 V
